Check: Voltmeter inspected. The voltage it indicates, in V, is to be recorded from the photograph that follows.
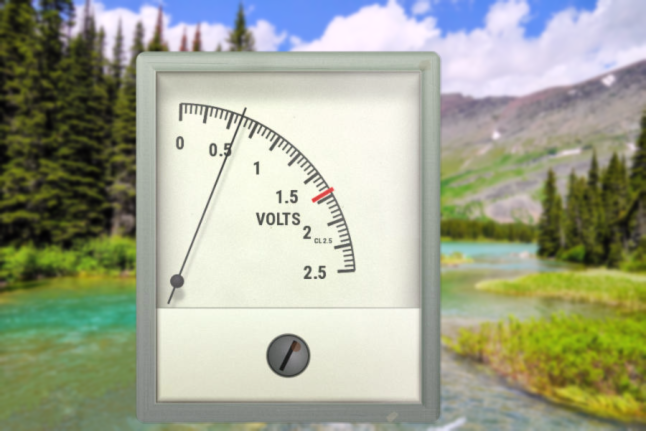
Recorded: 0.6 V
